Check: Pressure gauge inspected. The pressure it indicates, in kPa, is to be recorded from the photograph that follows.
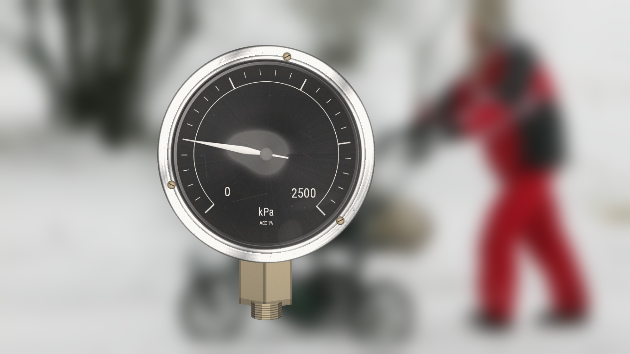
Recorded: 500 kPa
